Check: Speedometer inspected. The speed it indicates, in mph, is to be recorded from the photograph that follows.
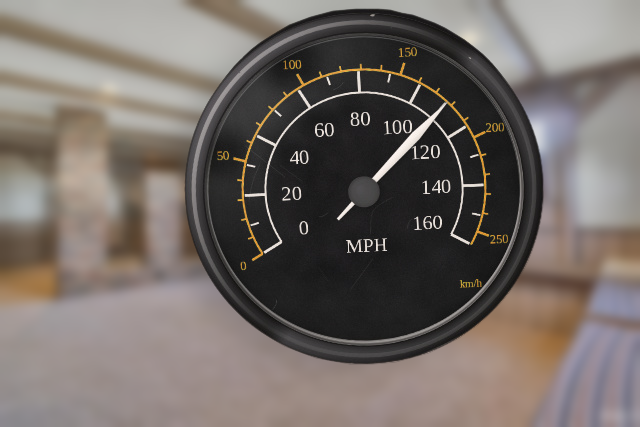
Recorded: 110 mph
